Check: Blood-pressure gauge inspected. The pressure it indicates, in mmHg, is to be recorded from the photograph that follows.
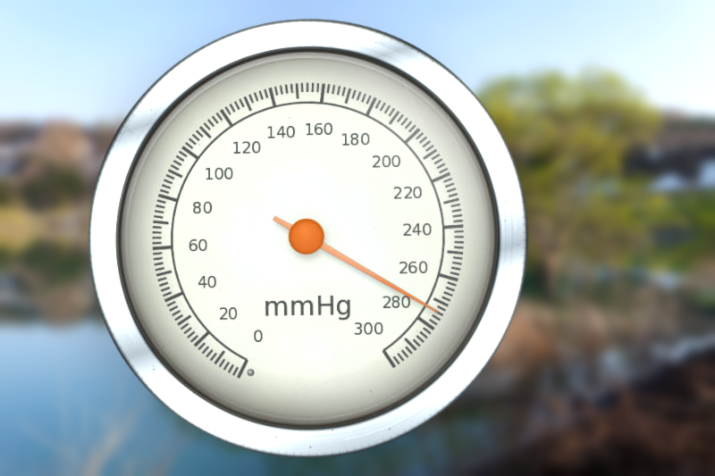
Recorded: 274 mmHg
